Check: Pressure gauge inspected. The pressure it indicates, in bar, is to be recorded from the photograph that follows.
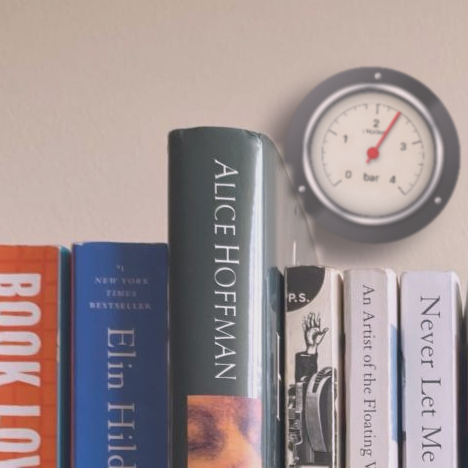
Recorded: 2.4 bar
